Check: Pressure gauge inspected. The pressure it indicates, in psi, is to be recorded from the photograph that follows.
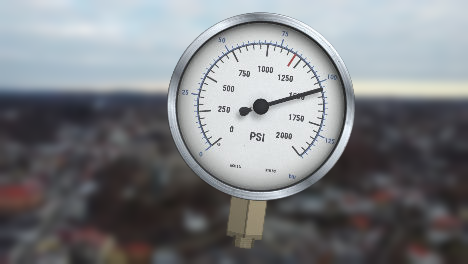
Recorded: 1500 psi
